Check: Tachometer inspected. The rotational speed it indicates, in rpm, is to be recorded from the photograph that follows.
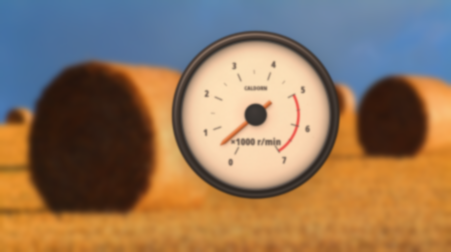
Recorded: 500 rpm
